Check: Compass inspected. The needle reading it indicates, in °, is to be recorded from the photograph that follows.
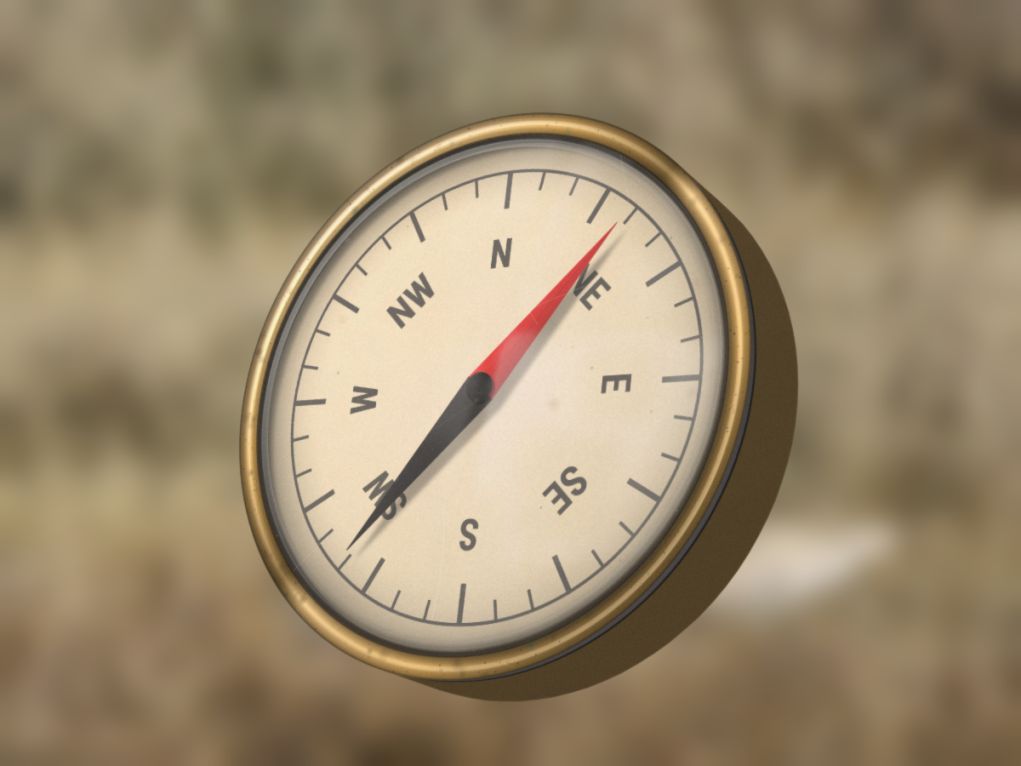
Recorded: 40 °
